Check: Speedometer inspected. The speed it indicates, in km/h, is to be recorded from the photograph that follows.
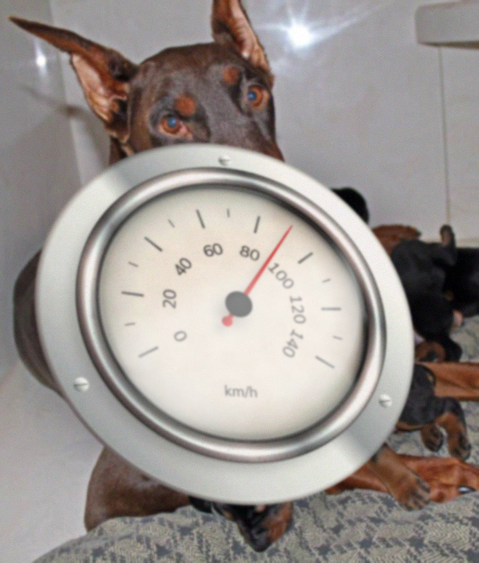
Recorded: 90 km/h
